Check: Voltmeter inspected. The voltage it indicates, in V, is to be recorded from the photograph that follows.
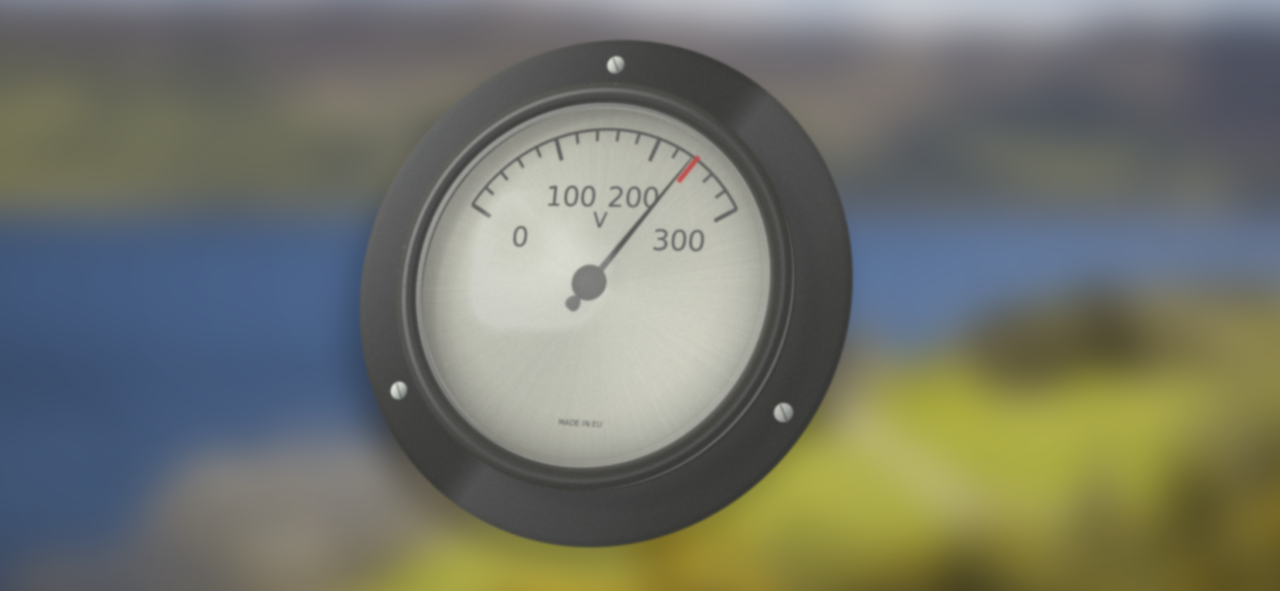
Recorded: 240 V
